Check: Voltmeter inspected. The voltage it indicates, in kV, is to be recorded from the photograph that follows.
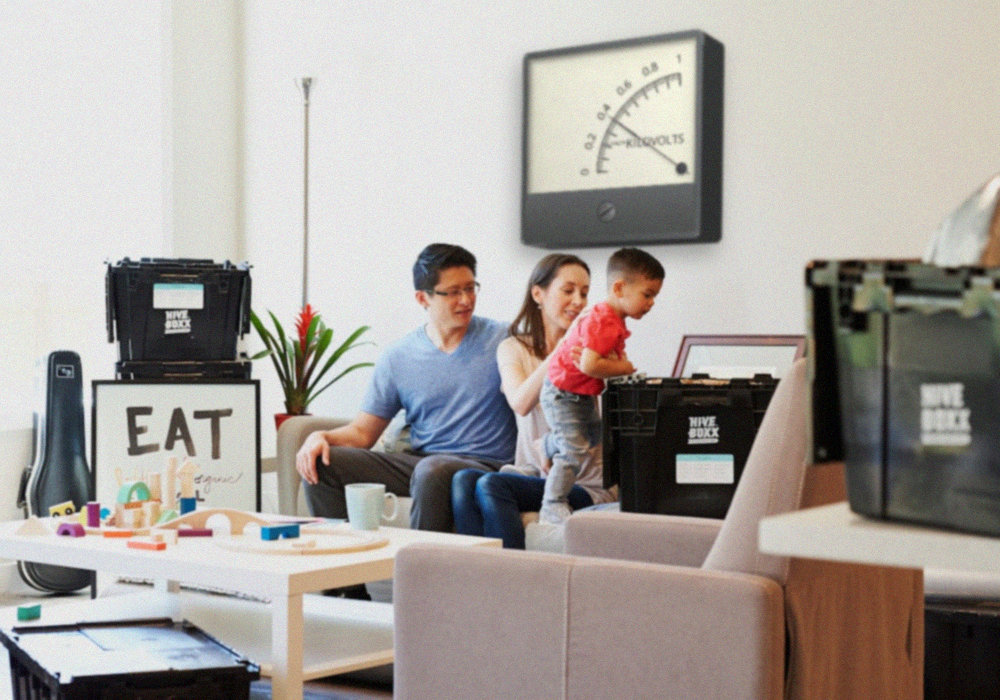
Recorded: 0.4 kV
